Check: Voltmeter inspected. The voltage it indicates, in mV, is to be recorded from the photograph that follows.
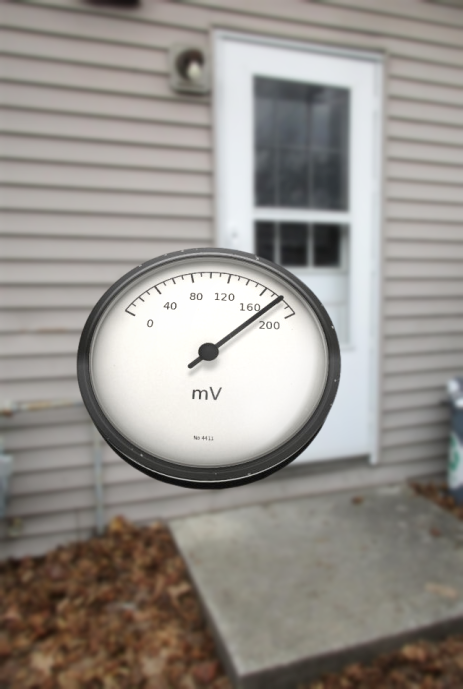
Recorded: 180 mV
